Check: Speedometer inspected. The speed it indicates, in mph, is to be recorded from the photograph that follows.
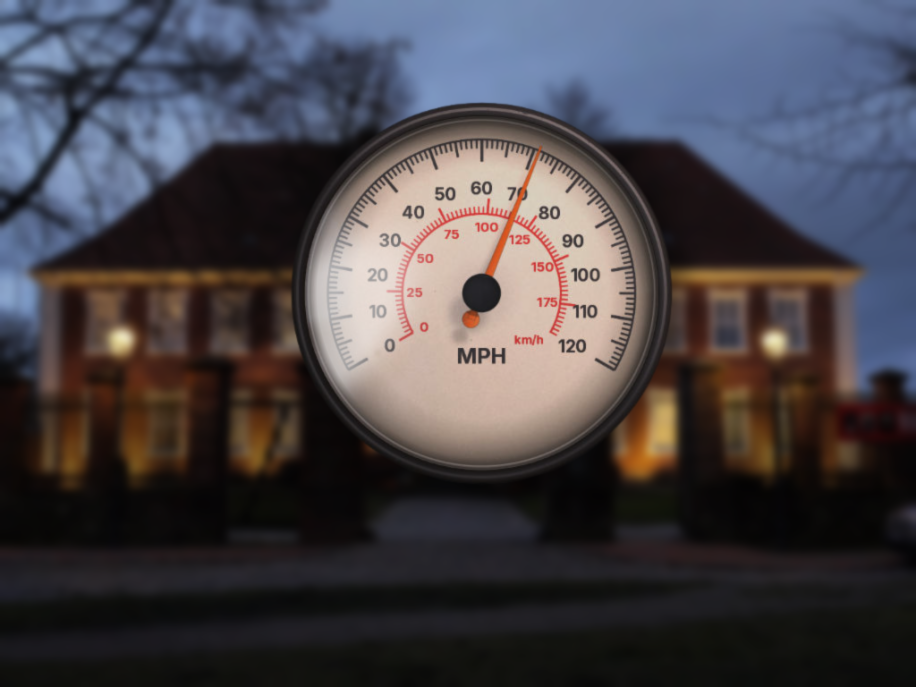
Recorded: 71 mph
